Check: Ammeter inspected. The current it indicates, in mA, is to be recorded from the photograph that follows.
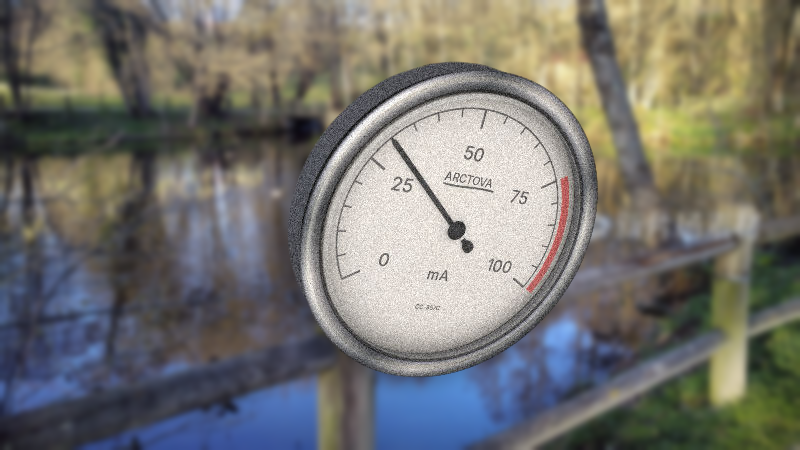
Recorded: 30 mA
